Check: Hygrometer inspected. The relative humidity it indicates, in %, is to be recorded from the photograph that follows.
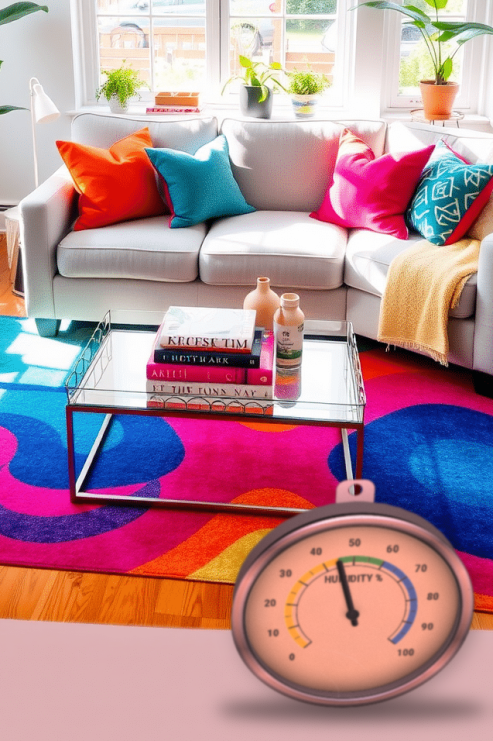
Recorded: 45 %
